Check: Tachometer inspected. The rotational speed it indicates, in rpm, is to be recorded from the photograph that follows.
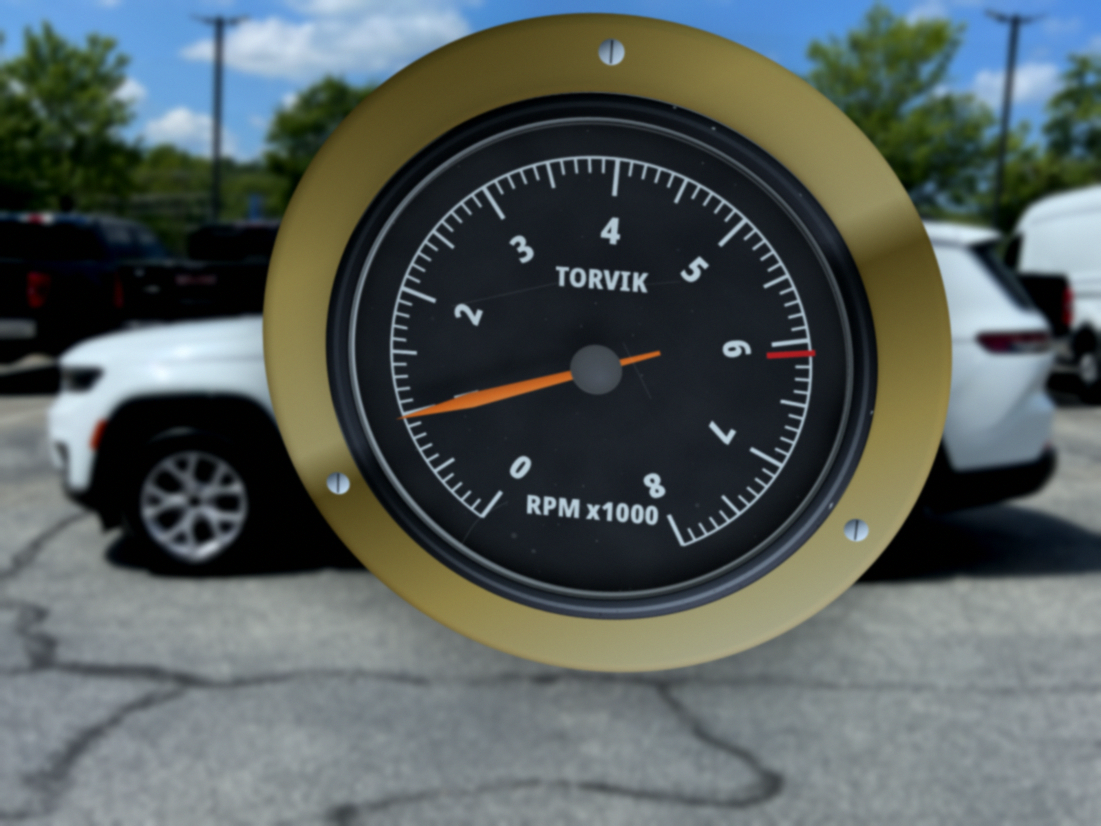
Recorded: 1000 rpm
